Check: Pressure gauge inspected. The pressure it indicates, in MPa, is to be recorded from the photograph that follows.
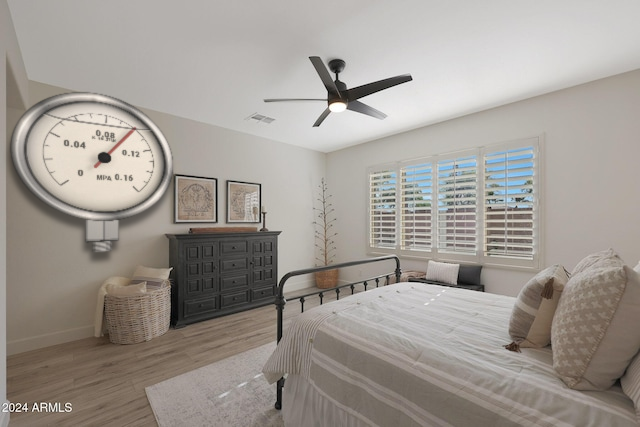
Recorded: 0.1 MPa
